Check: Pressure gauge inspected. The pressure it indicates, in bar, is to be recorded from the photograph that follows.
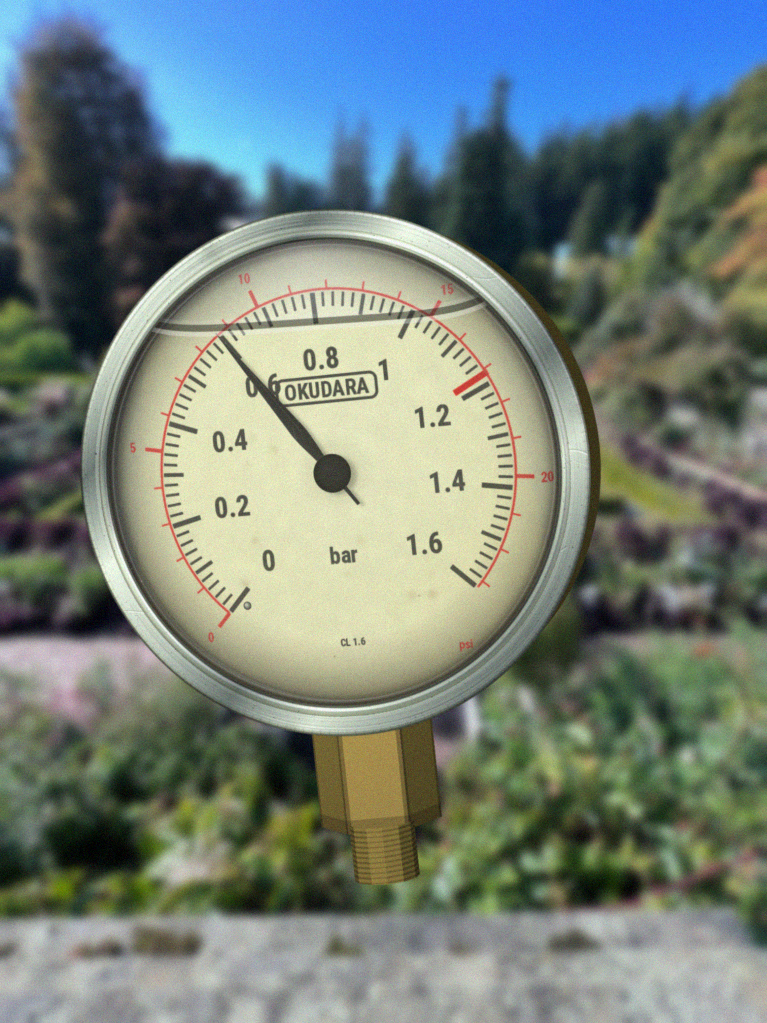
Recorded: 0.6 bar
